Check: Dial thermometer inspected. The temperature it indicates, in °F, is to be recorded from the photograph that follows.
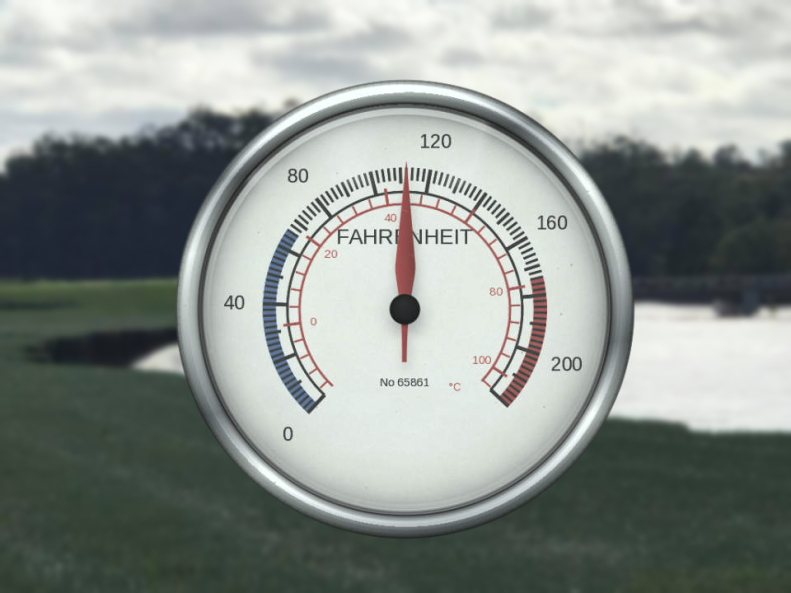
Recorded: 112 °F
